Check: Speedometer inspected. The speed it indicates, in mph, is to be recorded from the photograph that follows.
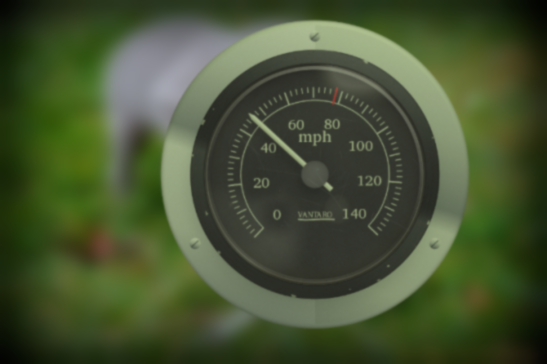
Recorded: 46 mph
